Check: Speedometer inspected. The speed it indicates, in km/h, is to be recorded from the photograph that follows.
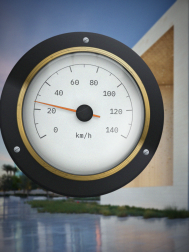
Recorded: 25 km/h
